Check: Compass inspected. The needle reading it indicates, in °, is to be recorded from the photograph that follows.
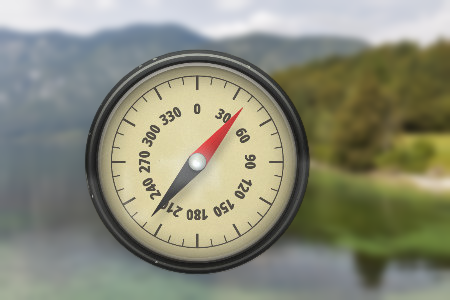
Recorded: 40 °
